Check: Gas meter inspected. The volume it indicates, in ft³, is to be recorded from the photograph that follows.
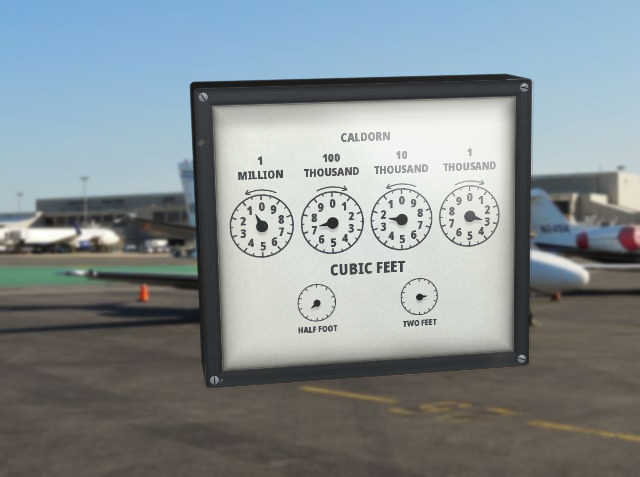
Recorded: 72300 ft³
